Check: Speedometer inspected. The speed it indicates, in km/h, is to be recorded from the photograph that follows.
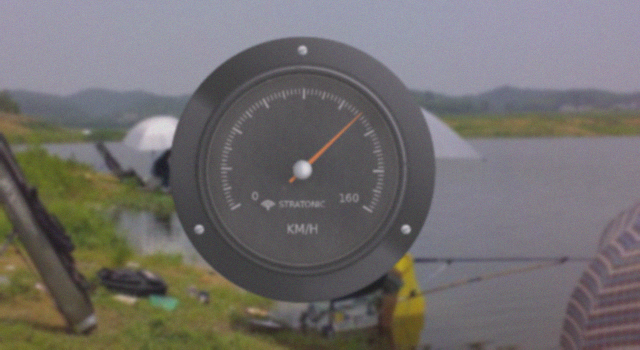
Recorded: 110 km/h
